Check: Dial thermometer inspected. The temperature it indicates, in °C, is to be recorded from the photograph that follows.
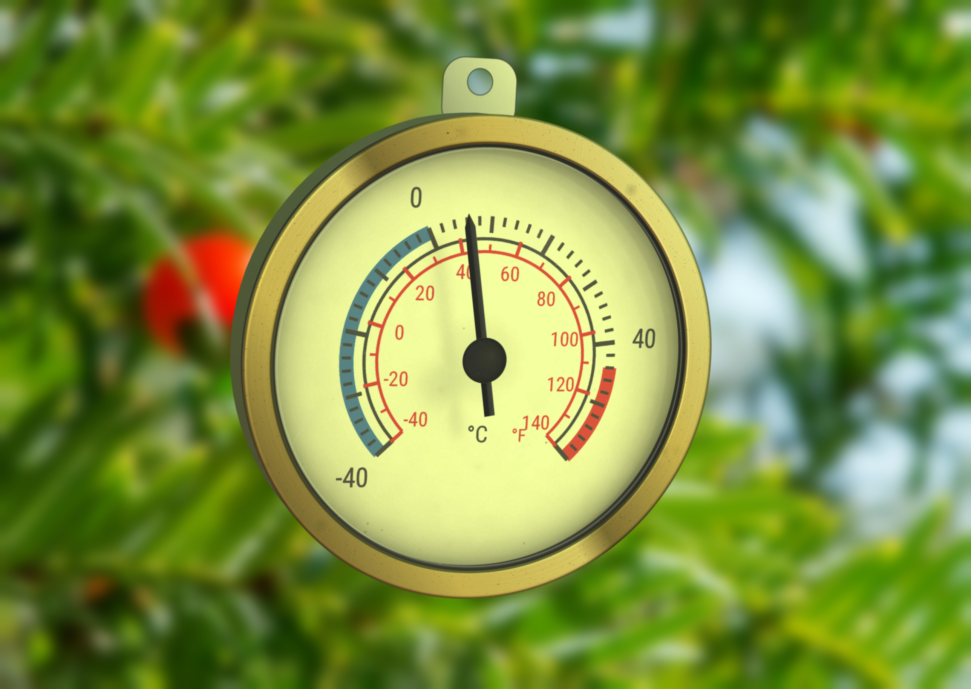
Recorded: 6 °C
